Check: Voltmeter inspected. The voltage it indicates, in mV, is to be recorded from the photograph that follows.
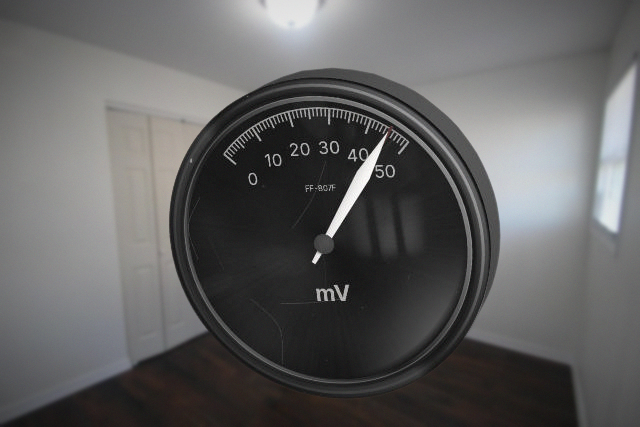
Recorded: 45 mV
